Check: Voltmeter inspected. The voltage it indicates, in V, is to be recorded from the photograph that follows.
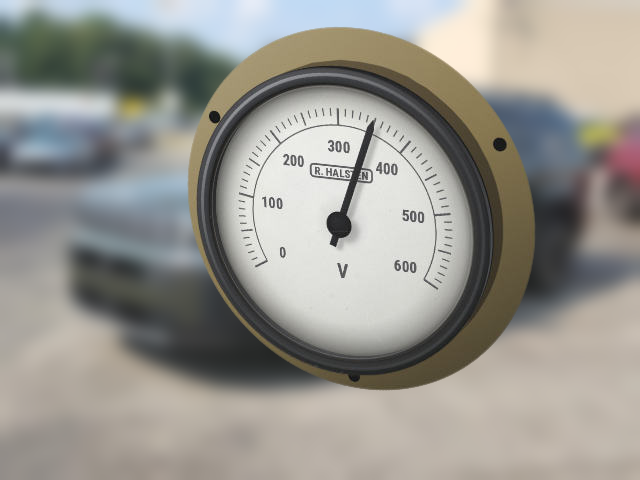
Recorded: 350 V
